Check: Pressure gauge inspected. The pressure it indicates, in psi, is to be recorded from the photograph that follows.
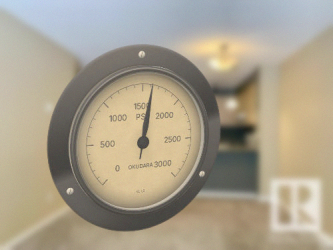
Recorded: 1600 psi
